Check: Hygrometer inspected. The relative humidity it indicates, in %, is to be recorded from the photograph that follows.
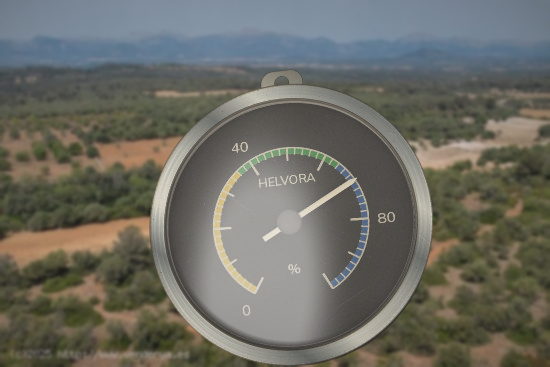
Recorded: 70 %
